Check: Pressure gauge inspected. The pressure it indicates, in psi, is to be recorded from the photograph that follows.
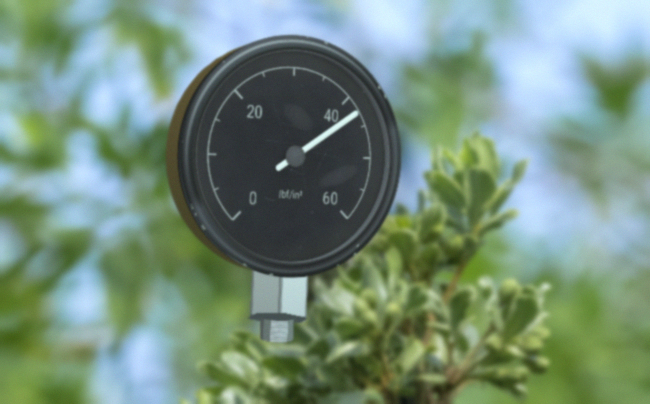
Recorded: 42.5 psi
